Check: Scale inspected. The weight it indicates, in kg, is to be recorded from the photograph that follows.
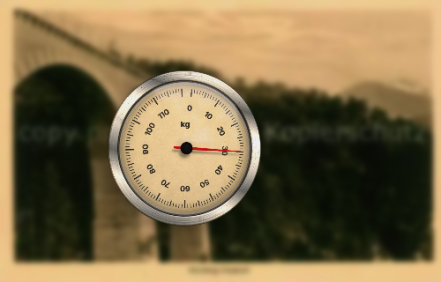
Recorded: 30 kg
